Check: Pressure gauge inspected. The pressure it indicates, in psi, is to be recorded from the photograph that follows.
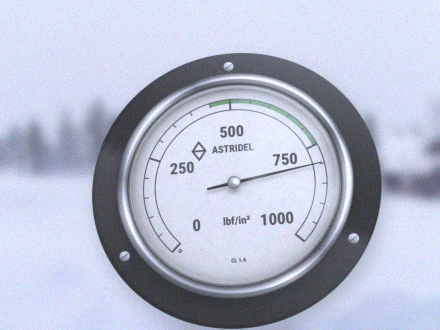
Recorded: 800 psi
